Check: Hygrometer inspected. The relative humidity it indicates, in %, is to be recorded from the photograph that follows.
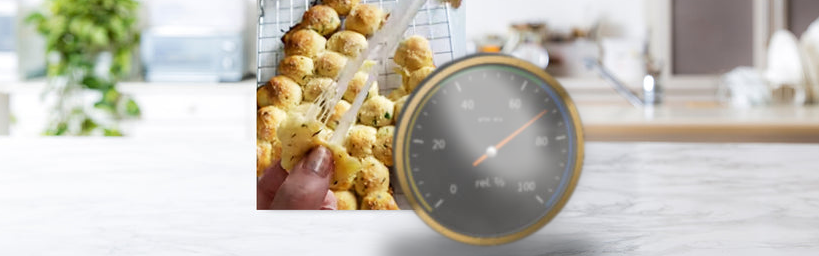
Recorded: 70 %
